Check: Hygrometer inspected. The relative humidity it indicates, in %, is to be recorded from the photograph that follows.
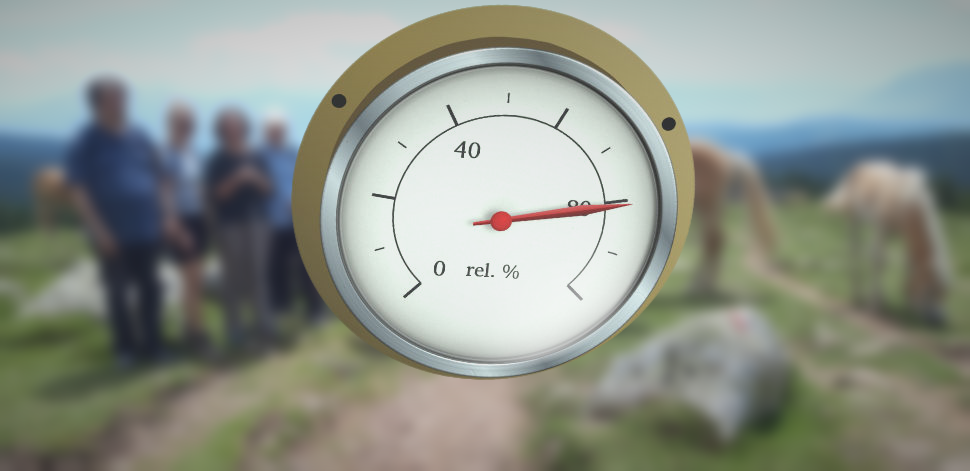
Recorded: 80 %
